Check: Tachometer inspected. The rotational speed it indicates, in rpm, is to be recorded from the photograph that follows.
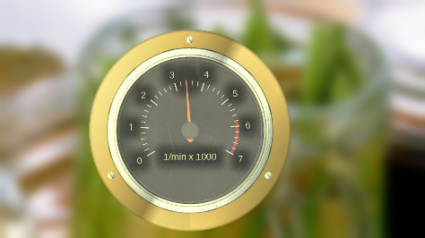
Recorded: 3400 rpm
